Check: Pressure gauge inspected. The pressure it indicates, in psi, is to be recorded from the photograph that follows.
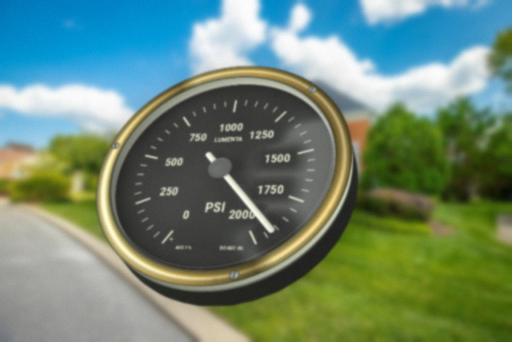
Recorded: 1925 psi
